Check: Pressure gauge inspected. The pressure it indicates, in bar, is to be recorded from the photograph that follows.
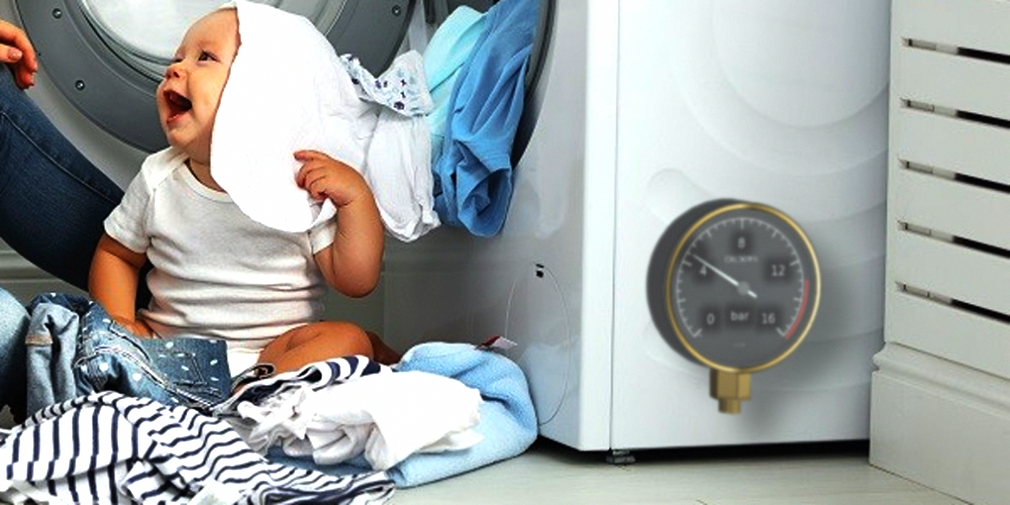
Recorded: 4.5 bar
